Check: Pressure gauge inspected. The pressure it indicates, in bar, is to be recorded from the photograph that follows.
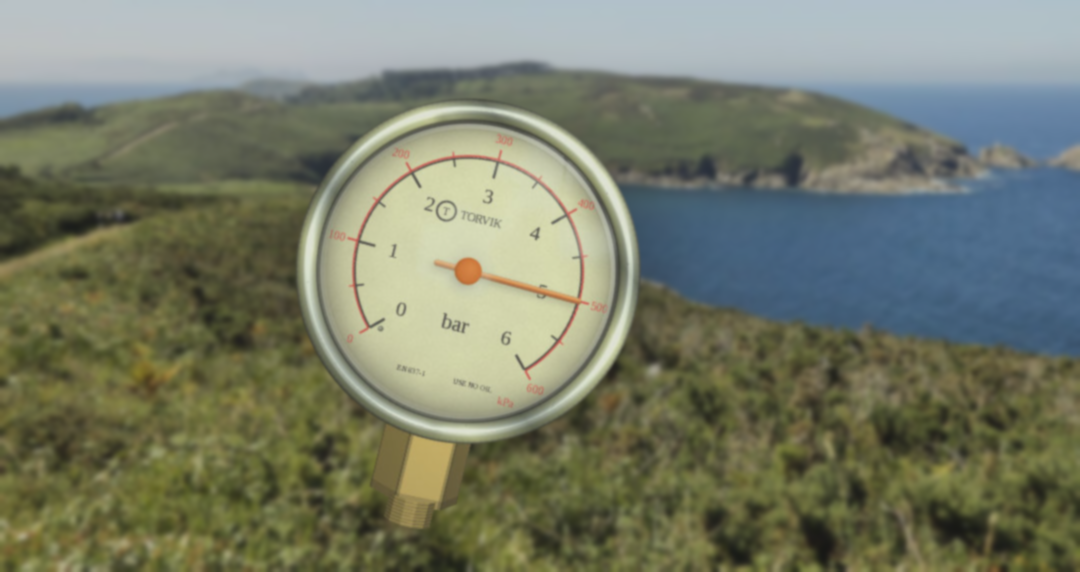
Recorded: 5 bar
